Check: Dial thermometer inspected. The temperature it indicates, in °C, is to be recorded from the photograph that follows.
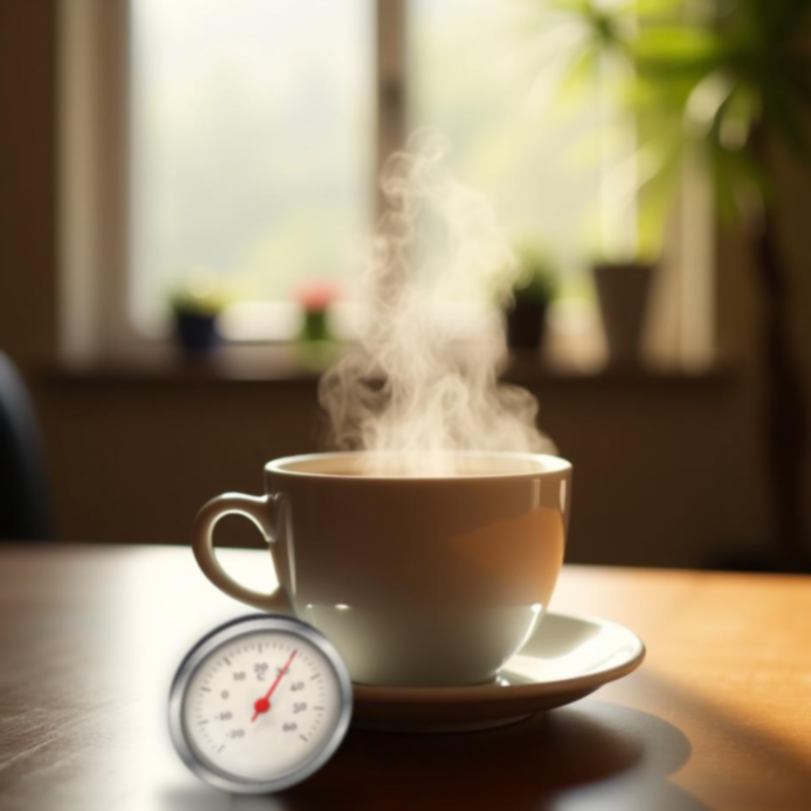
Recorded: 30 °C
